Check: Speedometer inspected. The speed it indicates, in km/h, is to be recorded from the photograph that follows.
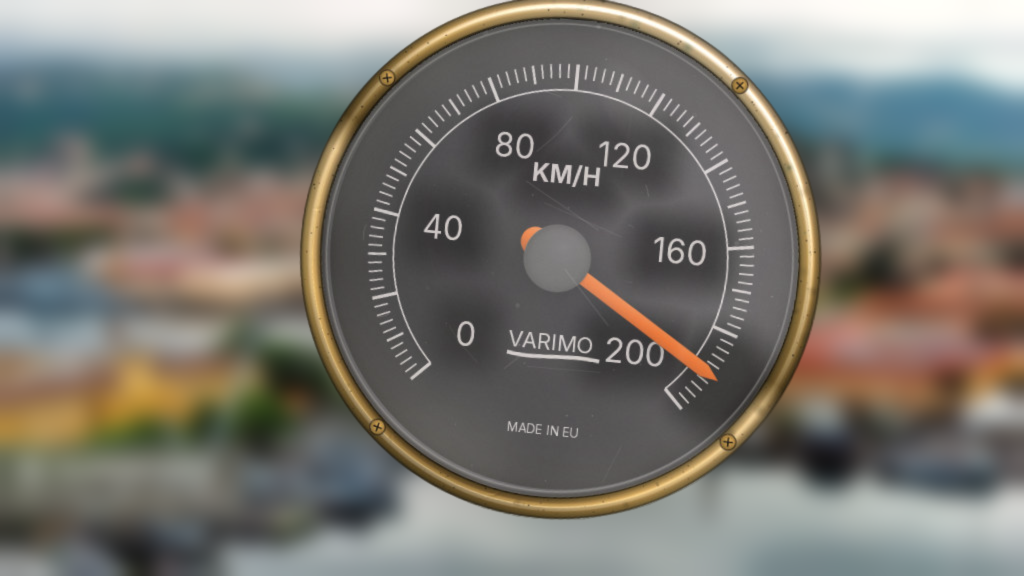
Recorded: 190 km/h
